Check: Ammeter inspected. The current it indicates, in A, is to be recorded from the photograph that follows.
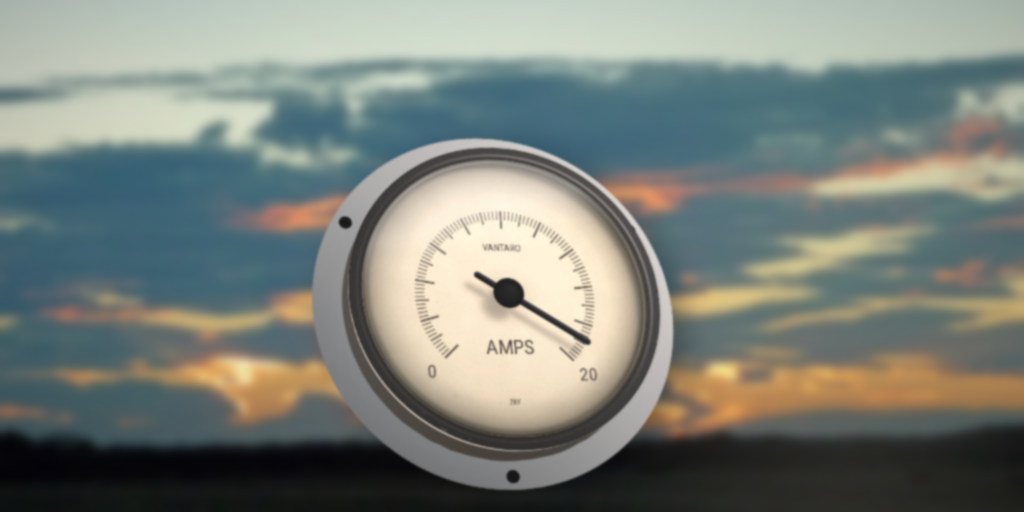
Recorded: 19 A
